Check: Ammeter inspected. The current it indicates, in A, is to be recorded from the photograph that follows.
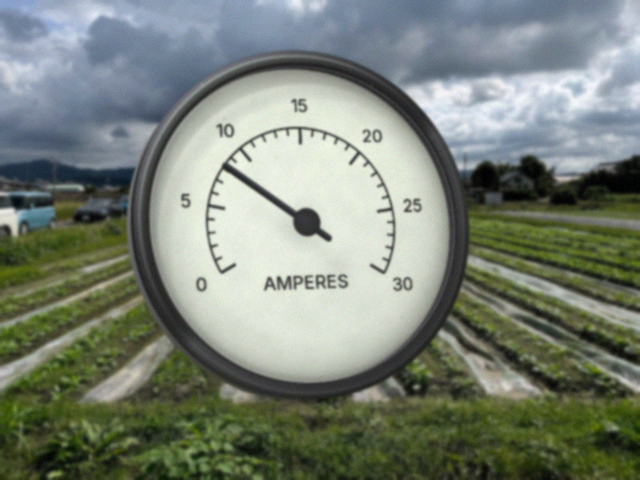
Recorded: 8 A
